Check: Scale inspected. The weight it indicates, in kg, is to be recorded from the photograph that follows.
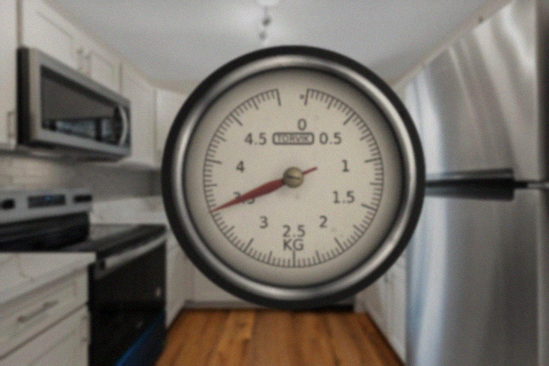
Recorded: 3.5 kg
